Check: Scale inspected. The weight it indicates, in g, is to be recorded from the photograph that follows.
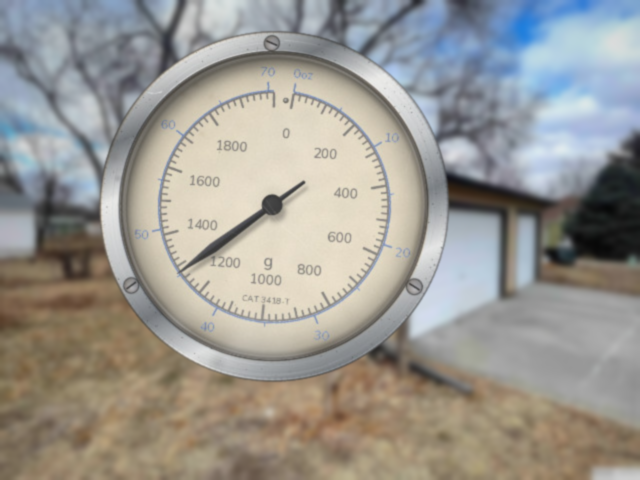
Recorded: 1280 g
